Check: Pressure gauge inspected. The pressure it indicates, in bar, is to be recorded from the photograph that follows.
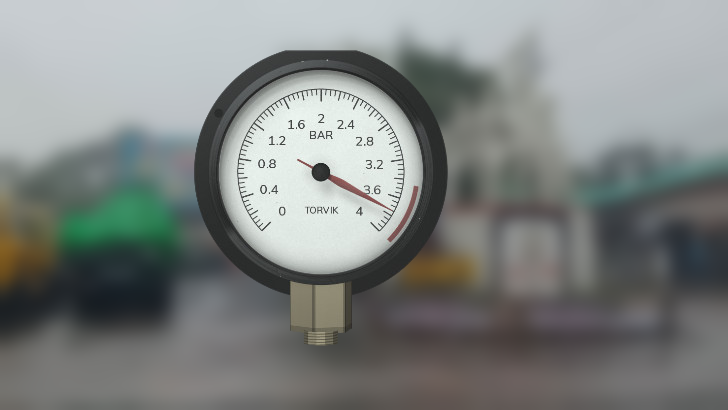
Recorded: 3.75 bar
